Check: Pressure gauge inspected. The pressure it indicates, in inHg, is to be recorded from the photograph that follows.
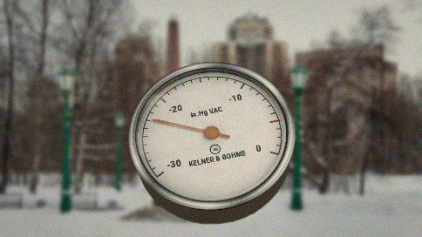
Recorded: -23 inHg
